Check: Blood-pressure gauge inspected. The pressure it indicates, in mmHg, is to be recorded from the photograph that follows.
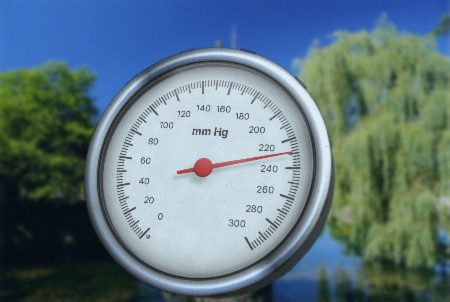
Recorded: 230 mmHg
